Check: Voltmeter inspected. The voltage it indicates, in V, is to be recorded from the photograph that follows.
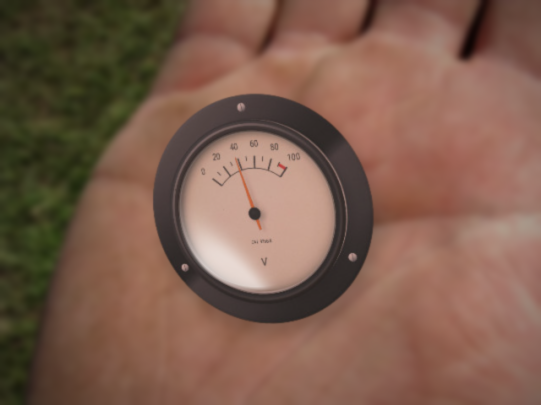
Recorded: 40 V
